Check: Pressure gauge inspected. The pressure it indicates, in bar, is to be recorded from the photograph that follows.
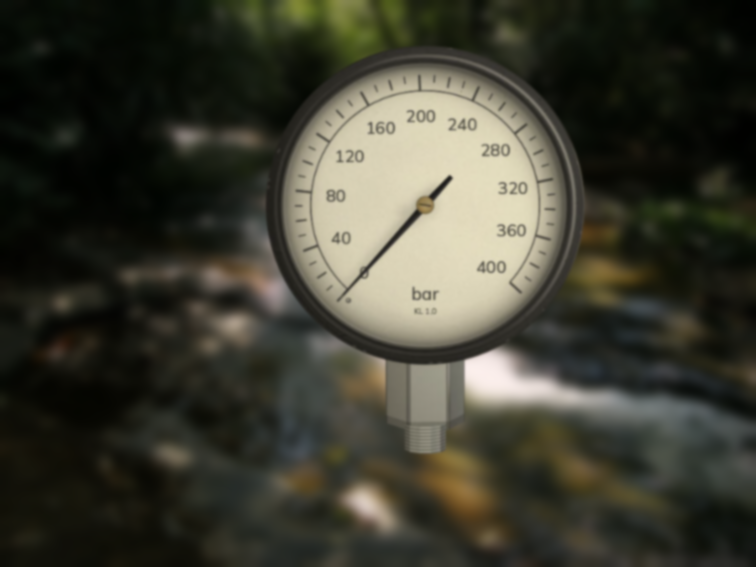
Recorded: 0 bar
